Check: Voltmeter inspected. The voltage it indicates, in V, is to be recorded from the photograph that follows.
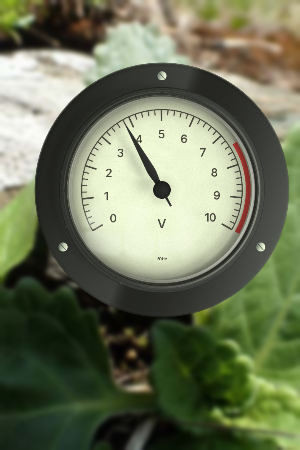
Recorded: 3.8 V
